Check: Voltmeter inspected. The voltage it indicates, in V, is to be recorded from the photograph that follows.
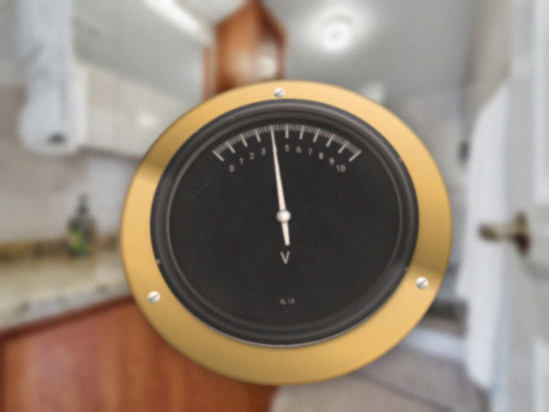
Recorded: 4 V
